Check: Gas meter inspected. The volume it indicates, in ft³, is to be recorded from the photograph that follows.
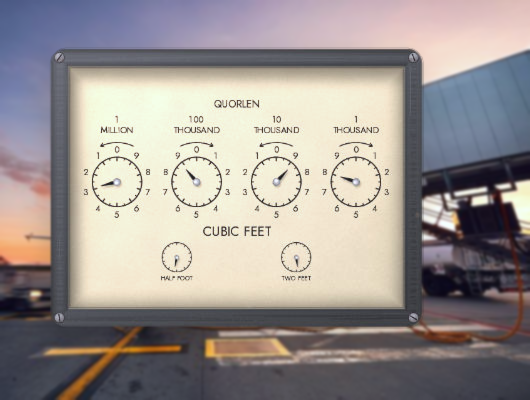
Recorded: 288800 ft³
